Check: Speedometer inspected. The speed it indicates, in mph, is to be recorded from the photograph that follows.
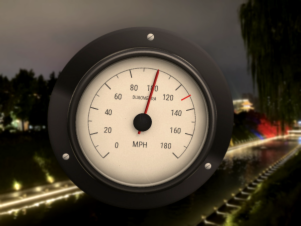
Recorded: 100 mph
